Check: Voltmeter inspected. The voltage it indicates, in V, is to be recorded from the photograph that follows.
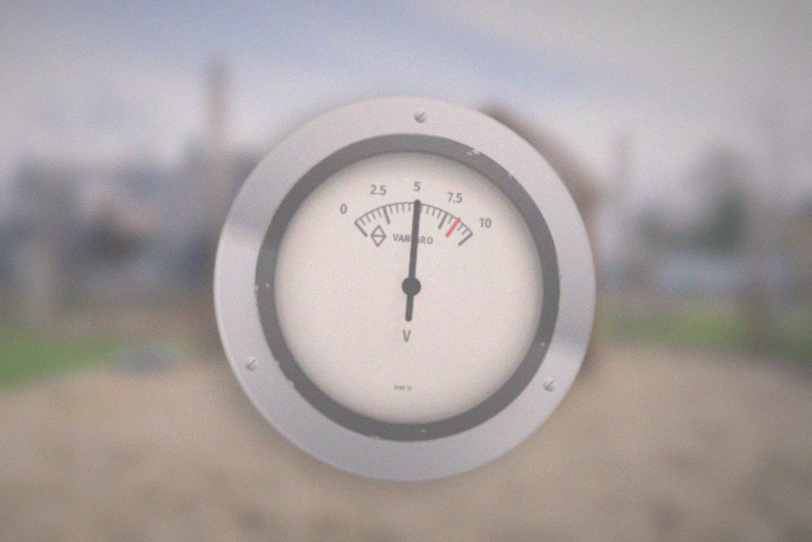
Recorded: 5 V
